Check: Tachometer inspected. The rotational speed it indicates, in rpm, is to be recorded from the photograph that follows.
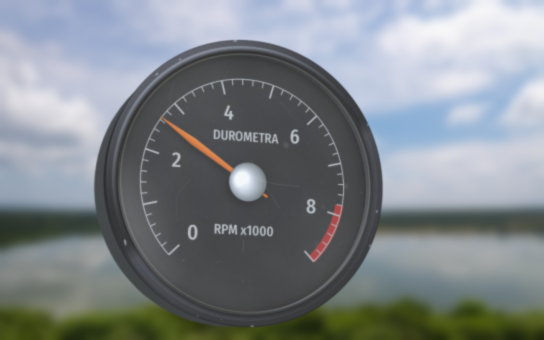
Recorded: 2600 rpm
